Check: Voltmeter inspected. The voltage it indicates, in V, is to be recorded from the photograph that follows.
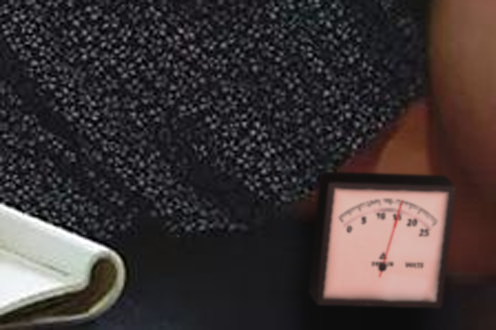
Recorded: 15 V
